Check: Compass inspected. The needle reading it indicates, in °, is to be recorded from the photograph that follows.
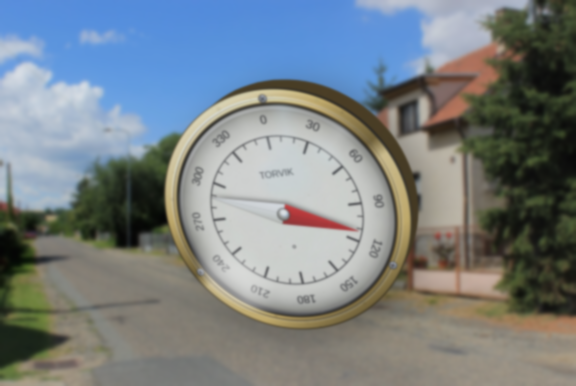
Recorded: 110 °
